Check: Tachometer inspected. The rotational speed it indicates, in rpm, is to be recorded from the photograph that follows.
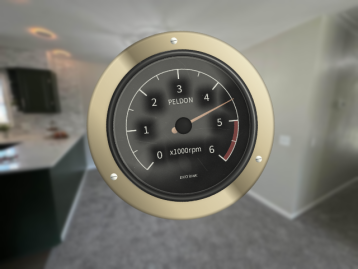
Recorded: 4500 rpm
